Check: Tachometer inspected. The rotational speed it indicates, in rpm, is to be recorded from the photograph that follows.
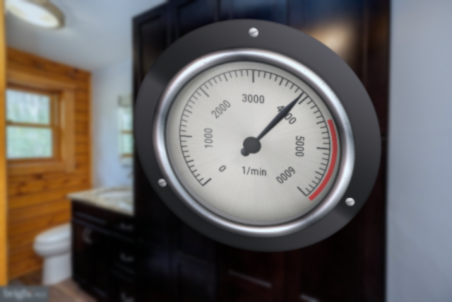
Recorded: 3900 rpm
